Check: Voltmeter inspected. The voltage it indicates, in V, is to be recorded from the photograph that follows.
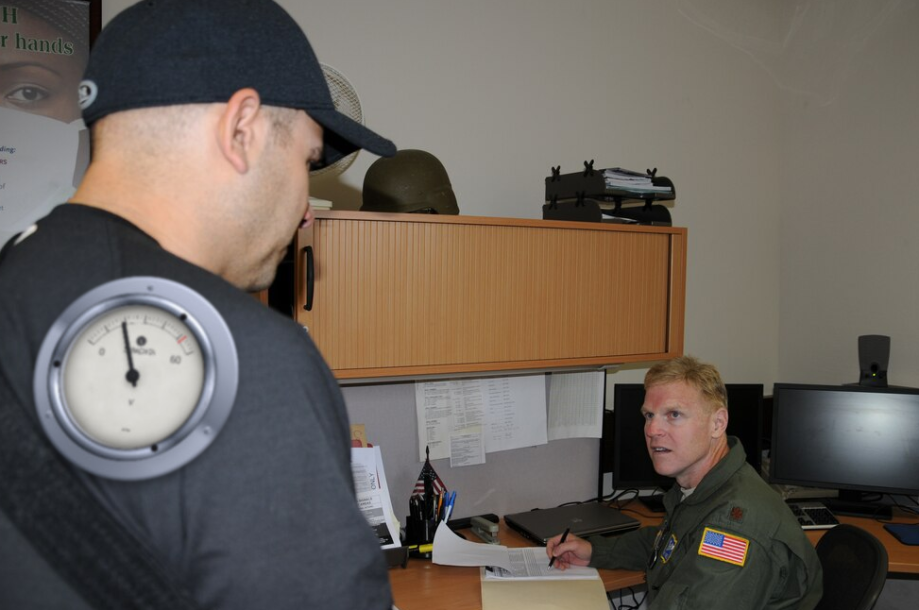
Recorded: 20 V
